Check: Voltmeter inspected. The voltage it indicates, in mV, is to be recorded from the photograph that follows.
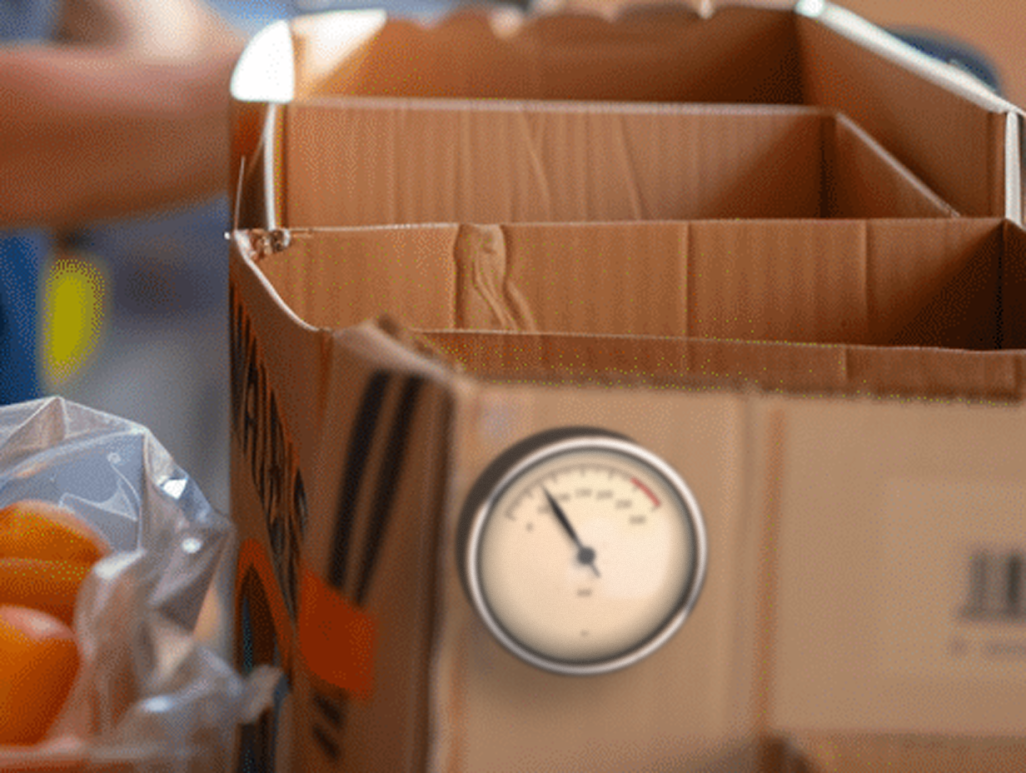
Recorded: 75 mV
